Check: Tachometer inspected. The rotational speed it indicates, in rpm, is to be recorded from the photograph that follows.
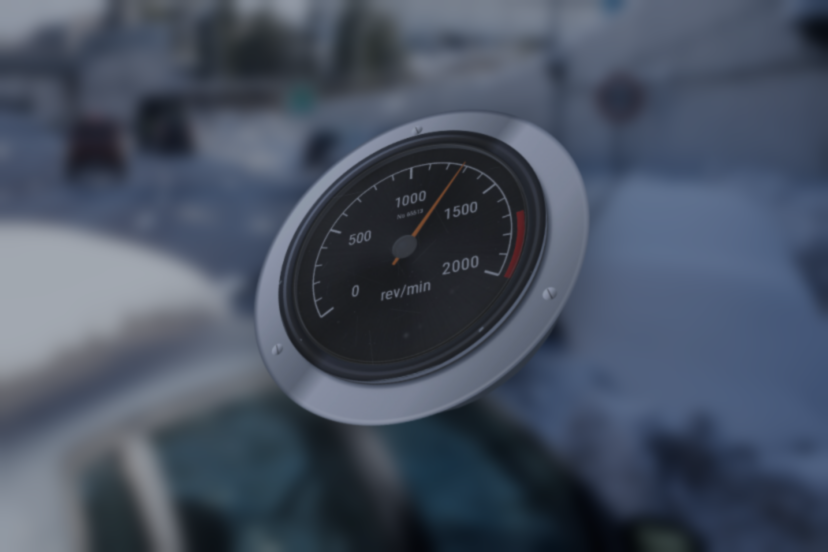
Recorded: 1300 rpm
